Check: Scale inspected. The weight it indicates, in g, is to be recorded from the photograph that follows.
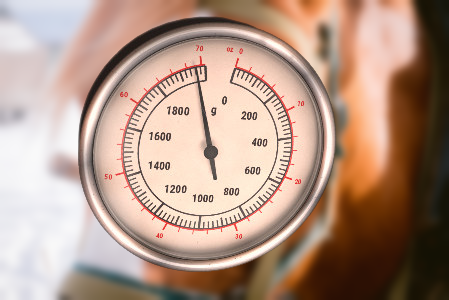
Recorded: 1960 g
